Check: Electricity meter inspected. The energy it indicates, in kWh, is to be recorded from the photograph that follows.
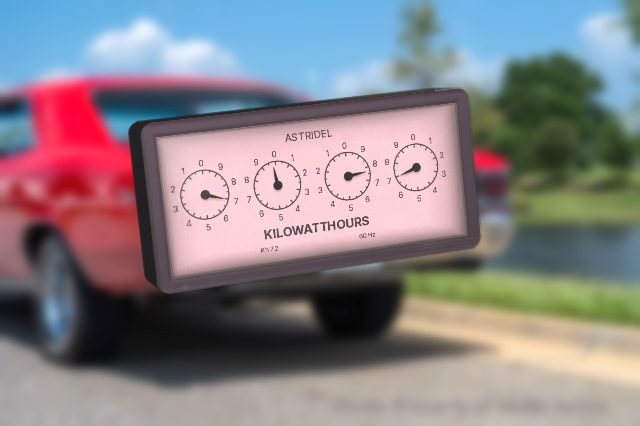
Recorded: 6977 kWh
